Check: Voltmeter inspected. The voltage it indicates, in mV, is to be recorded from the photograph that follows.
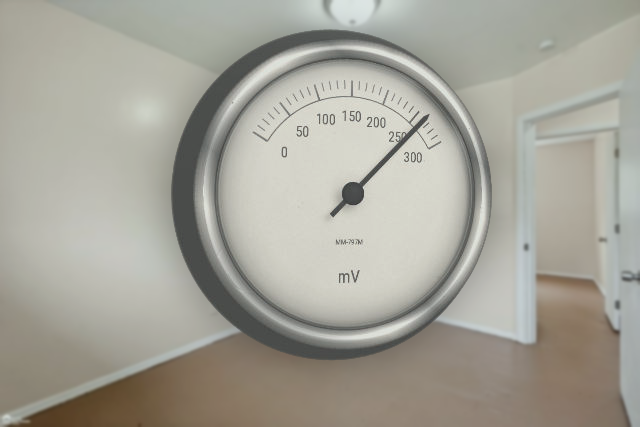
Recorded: 260 mV
